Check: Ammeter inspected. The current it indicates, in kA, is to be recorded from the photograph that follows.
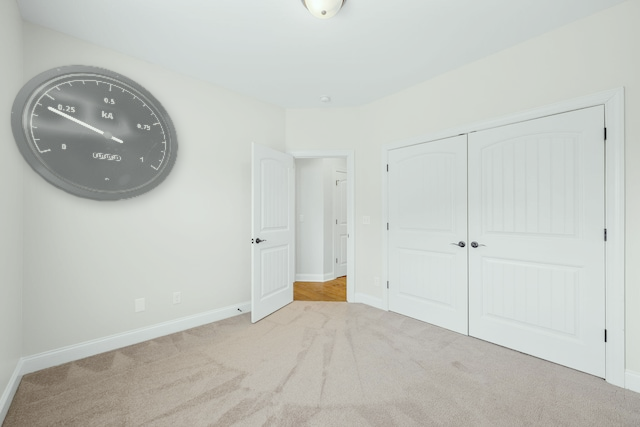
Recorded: 0.2 kA
